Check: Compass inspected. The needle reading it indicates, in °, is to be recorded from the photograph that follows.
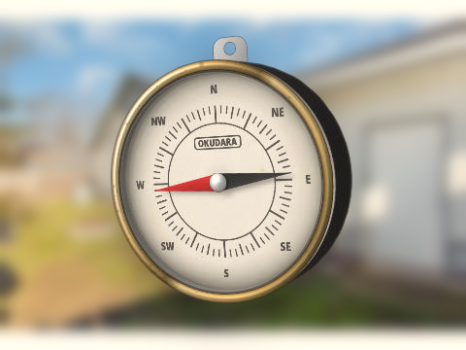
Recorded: 265 °
